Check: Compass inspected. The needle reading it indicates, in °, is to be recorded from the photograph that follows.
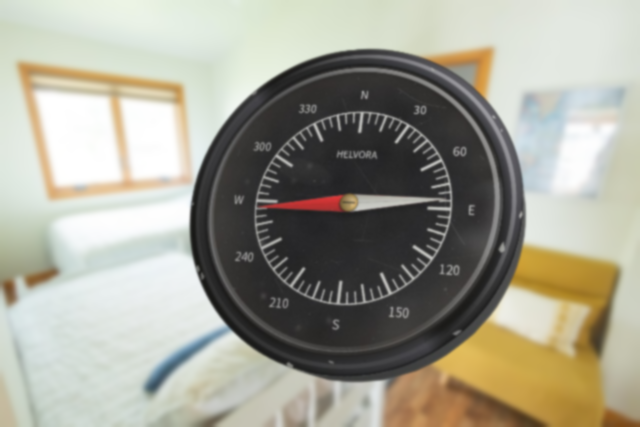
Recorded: 265 °
